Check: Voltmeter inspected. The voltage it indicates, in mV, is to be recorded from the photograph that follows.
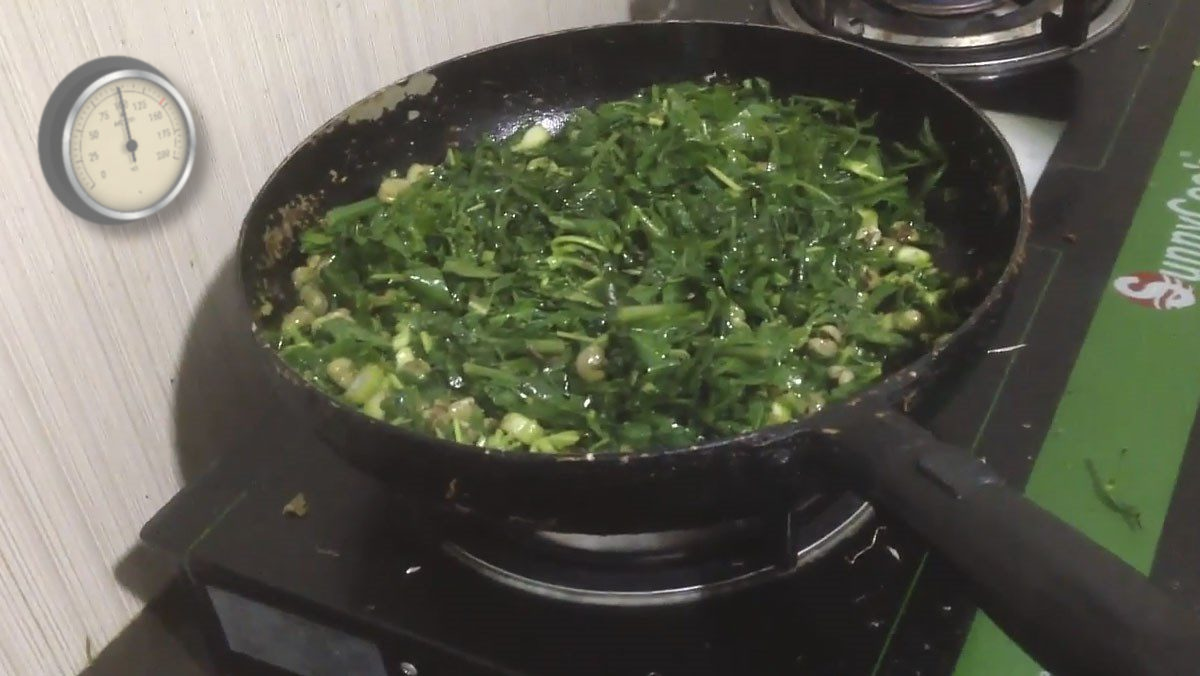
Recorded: 100 mV
